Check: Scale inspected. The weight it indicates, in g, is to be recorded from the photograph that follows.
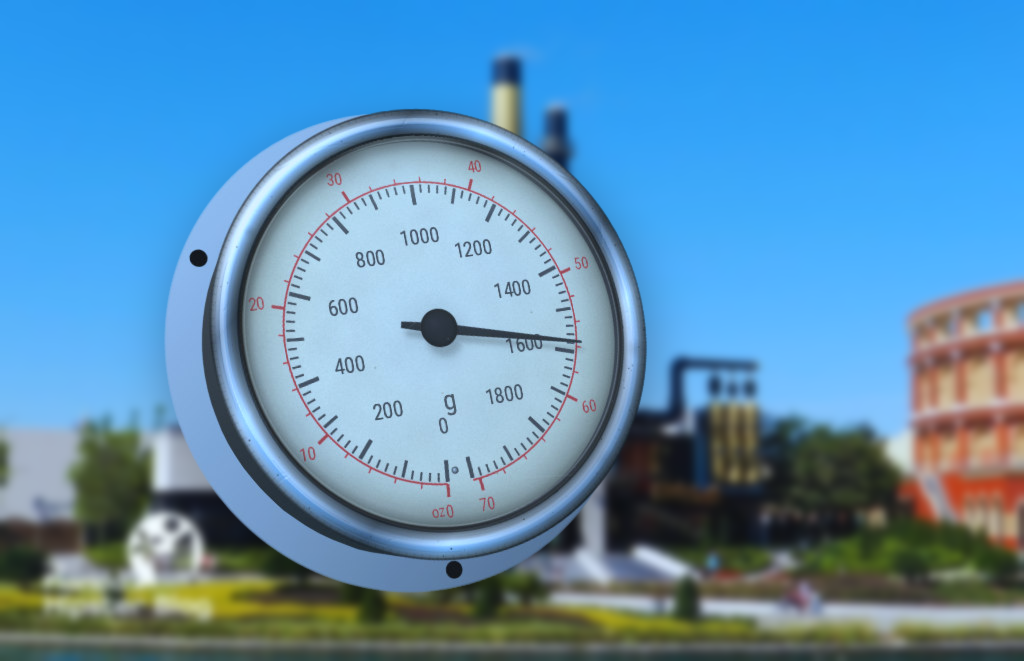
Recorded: 1580 g
